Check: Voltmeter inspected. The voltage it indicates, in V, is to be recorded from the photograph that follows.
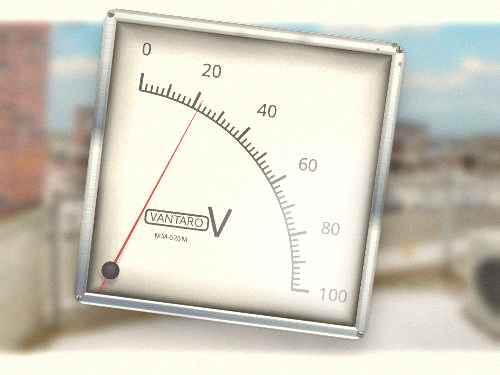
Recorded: 22 V
